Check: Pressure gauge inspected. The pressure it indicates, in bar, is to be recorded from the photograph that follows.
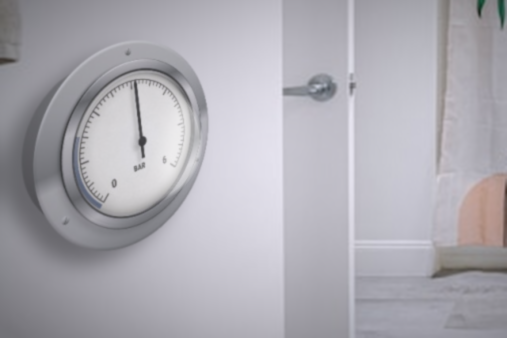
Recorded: 3 bar
